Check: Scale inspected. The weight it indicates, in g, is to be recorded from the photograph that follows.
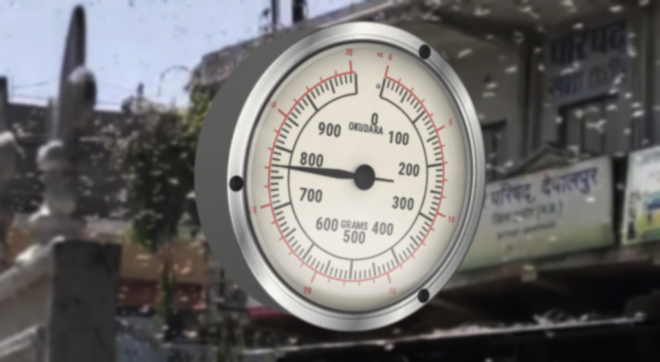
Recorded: 770 g
